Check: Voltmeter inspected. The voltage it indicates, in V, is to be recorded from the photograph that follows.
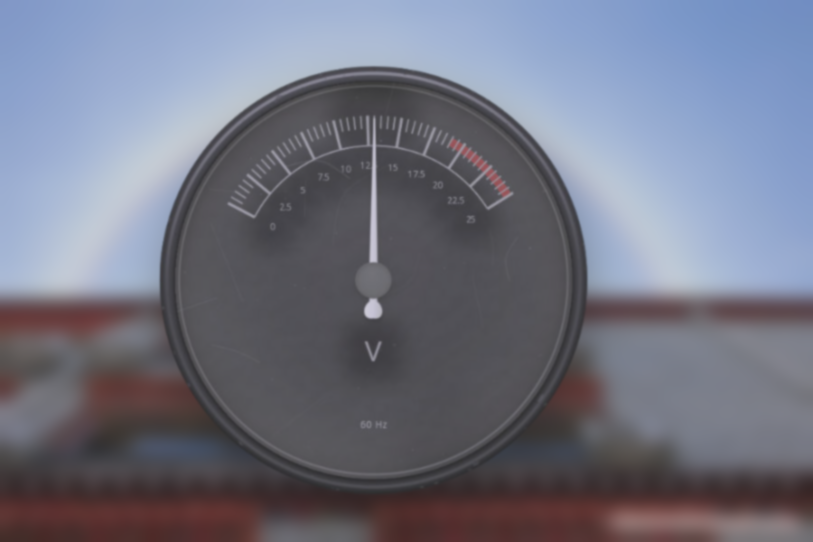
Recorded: 13 V
